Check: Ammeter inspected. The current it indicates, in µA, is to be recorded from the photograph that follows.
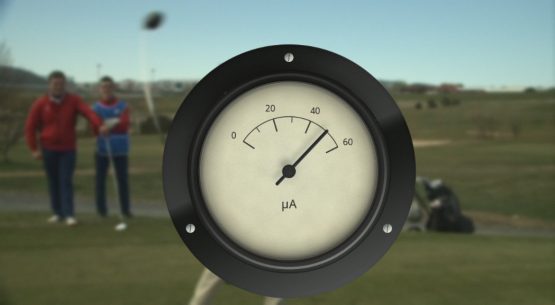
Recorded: 50 µA
